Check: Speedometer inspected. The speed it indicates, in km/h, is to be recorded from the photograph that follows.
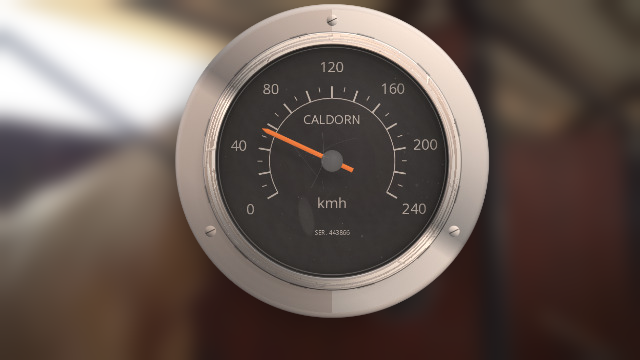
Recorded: 55 km/h
